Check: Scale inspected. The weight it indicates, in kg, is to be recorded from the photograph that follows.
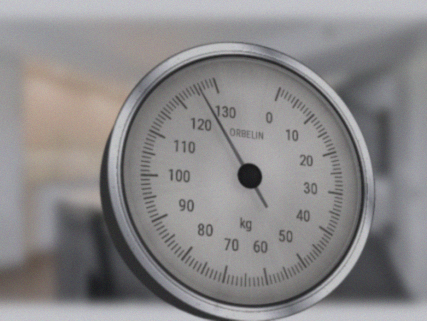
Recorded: 125 kg
